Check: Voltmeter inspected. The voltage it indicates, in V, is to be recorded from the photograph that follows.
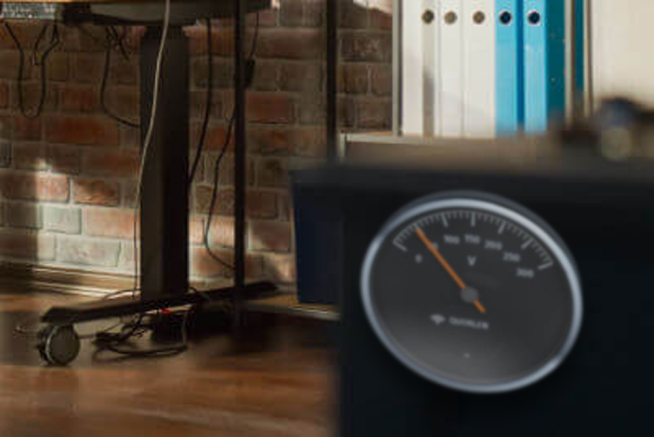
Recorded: 50 V
